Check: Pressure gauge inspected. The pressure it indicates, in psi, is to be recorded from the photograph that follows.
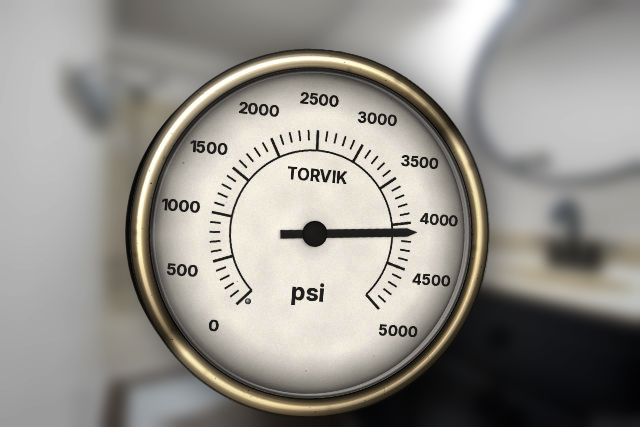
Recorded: 4100 psi
